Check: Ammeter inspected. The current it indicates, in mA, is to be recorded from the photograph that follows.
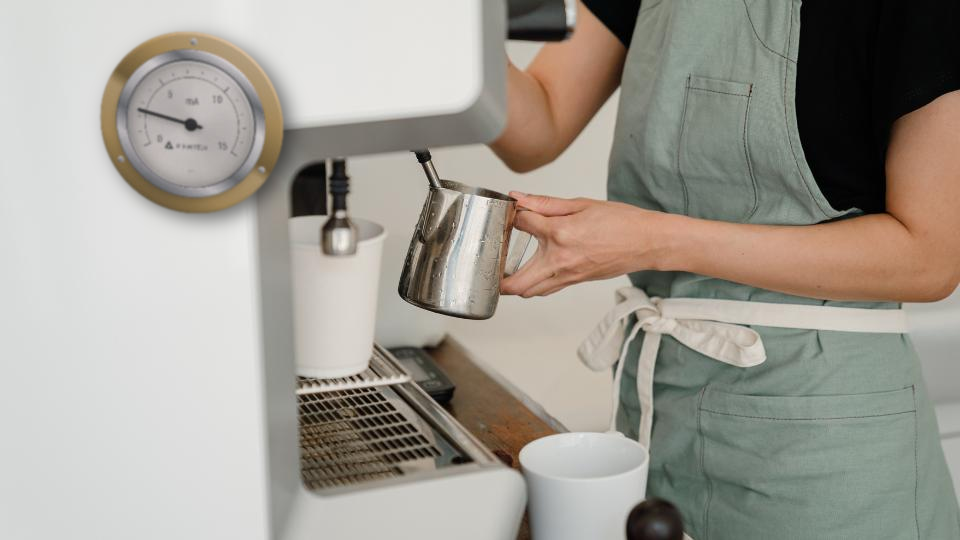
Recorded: 2.5 mA
